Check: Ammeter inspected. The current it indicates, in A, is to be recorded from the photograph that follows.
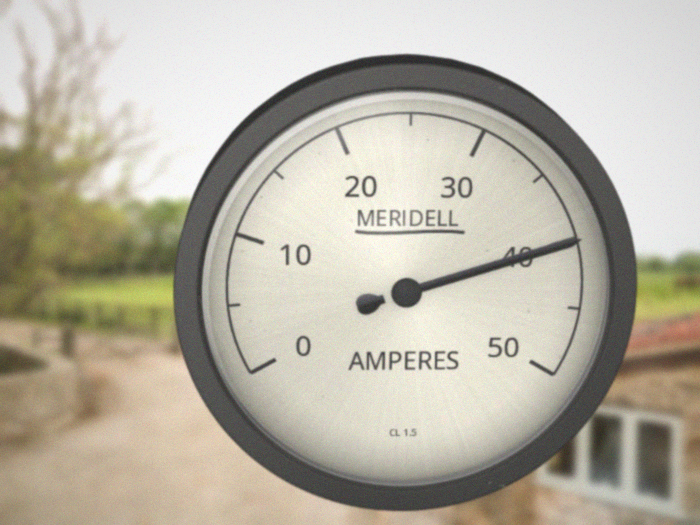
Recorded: 40 A
